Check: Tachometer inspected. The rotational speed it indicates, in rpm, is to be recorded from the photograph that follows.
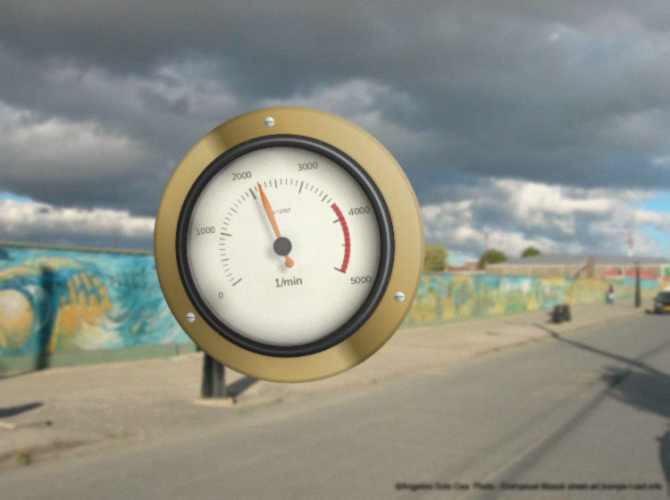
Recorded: 2200 rpm
